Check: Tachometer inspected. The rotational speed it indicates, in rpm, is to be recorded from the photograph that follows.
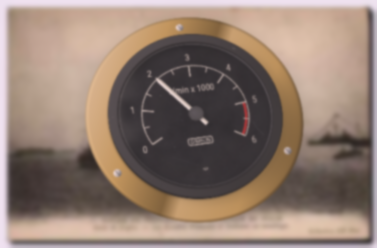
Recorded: 2000 rpm
